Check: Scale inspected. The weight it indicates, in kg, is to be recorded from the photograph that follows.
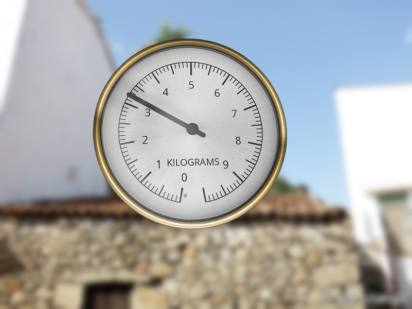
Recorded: 3.2 kg
